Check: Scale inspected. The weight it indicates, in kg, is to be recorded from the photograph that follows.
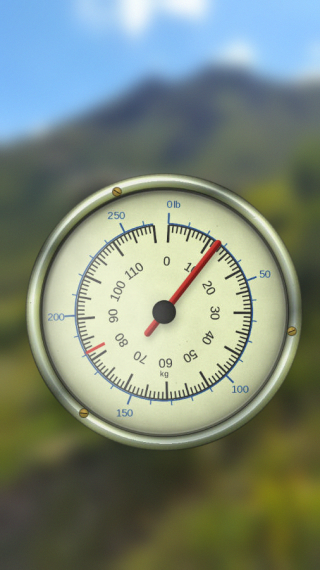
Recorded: 12 kg
